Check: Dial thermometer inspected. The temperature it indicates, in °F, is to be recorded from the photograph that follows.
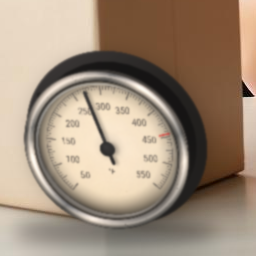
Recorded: 275 °F
